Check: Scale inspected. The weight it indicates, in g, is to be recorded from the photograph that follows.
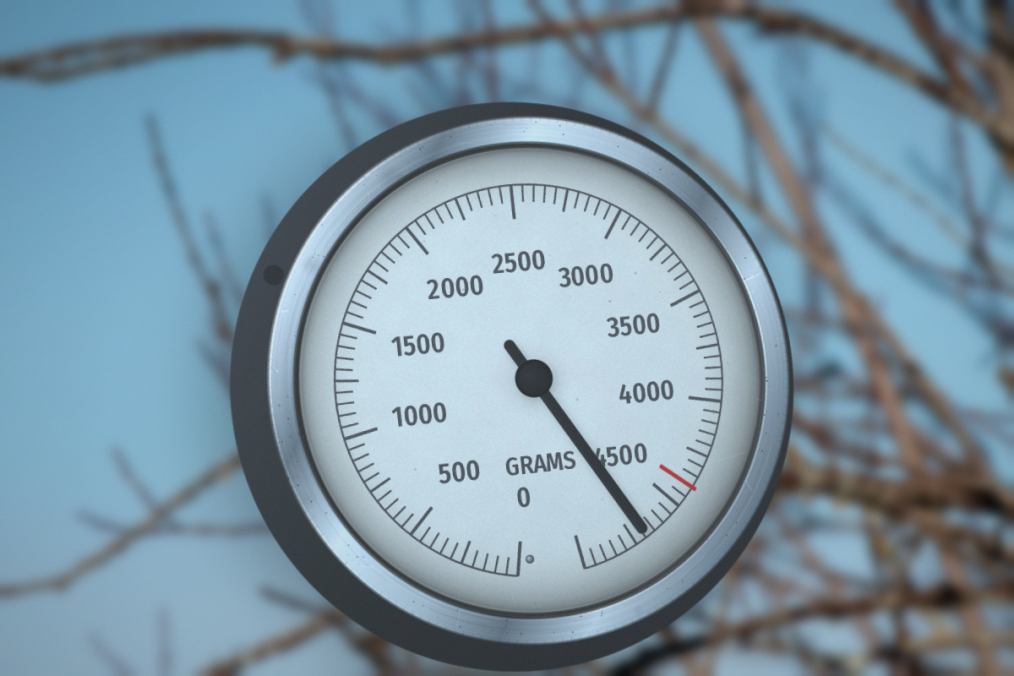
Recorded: 4700 g
